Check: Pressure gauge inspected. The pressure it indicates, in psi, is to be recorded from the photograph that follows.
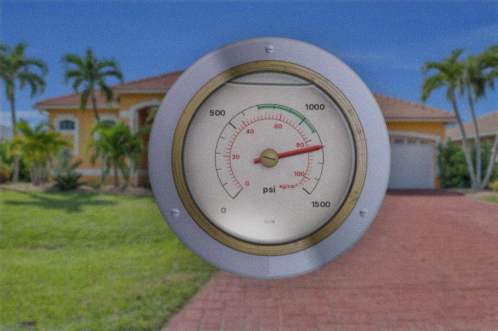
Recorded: 1200 psi
